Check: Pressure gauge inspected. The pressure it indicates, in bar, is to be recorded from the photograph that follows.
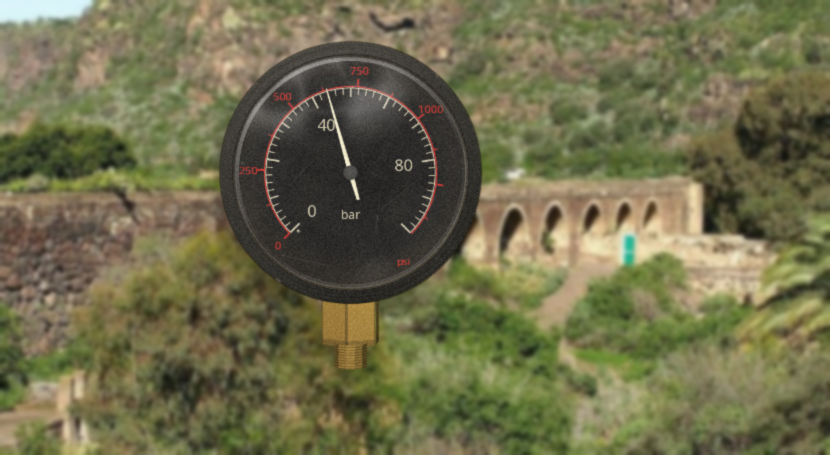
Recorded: 44 bar
